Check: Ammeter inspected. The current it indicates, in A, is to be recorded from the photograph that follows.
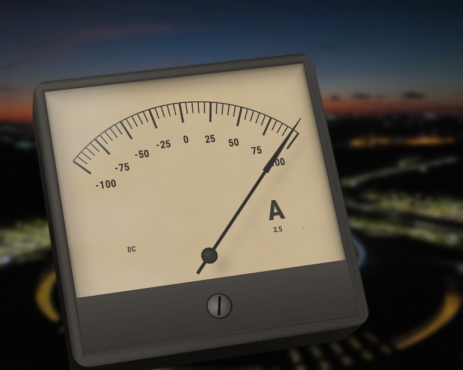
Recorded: 95 A
